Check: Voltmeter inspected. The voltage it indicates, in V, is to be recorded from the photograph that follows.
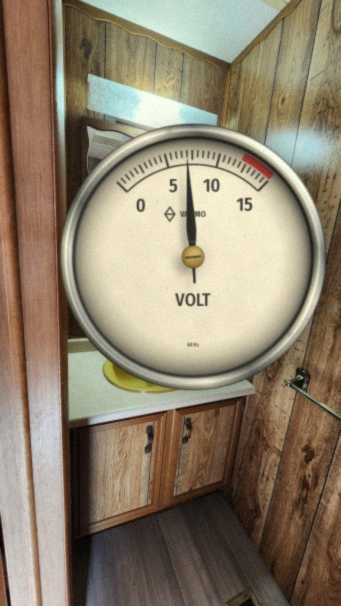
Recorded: 7 V
